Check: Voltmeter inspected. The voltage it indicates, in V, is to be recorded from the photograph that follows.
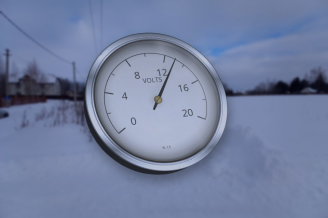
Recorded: 13 V
